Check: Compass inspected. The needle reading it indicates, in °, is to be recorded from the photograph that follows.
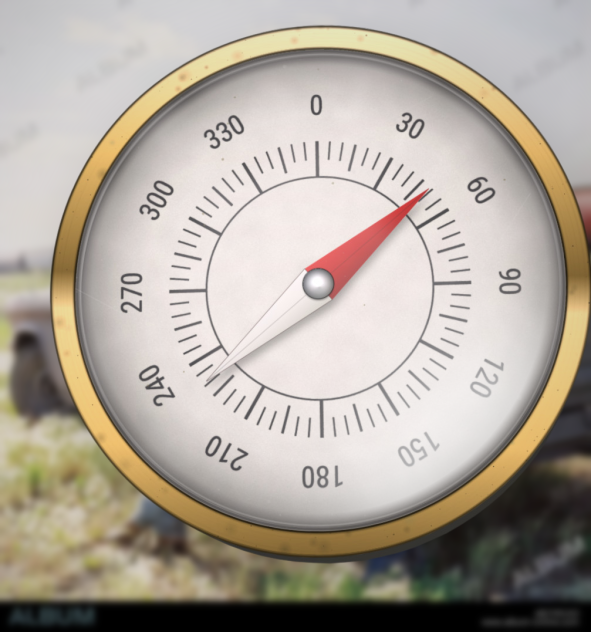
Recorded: 50 °
